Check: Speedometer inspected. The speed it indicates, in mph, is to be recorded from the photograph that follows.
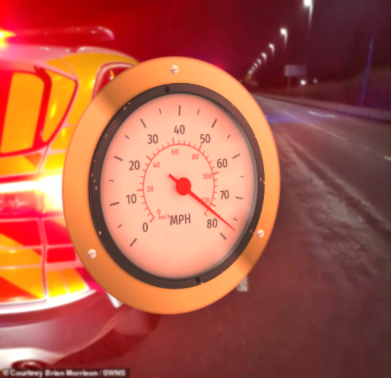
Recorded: 77.5 mph
